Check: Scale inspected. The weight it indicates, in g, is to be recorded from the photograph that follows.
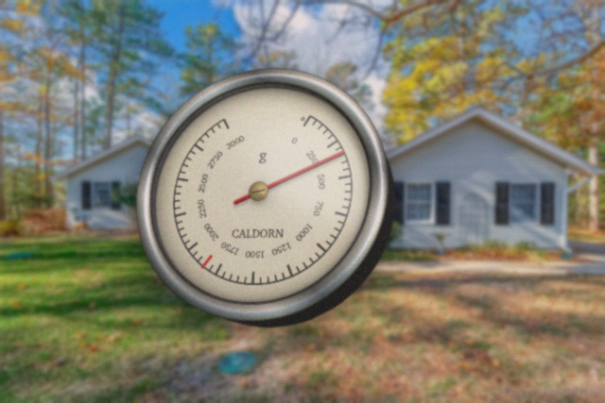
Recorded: 350 g
